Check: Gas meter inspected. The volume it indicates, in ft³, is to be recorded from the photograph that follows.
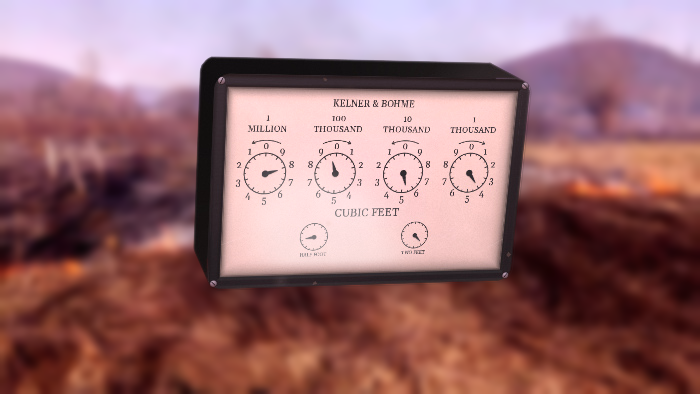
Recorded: 795400 ft³
